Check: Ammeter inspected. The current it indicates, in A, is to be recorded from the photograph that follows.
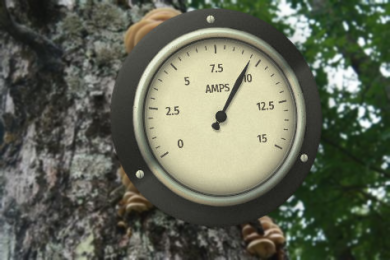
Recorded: 9.5 A
